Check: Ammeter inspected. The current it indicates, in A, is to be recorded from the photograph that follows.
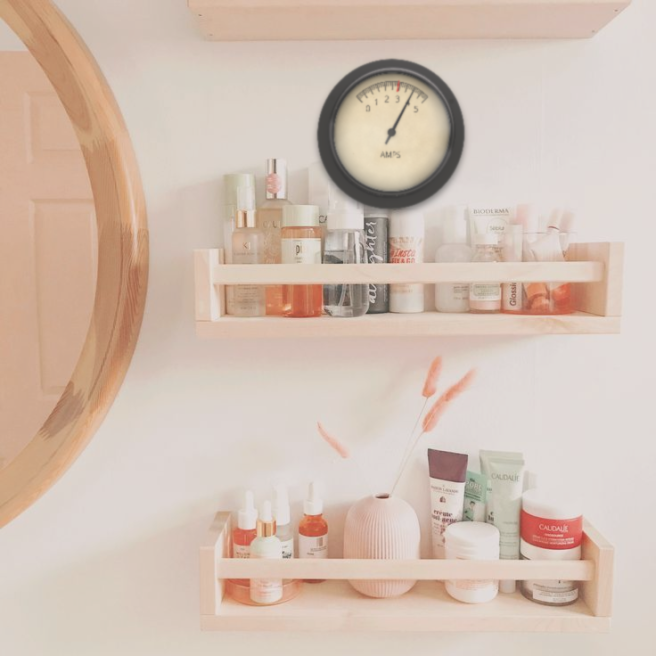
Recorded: 4 A
